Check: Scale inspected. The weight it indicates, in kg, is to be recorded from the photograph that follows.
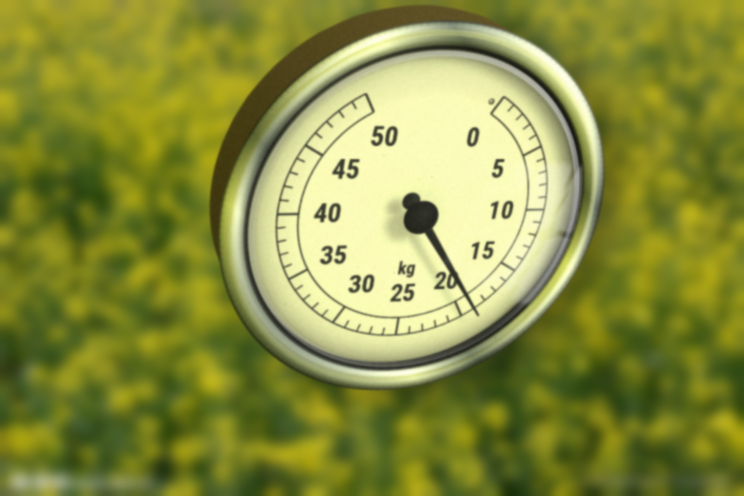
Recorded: 19 kg
